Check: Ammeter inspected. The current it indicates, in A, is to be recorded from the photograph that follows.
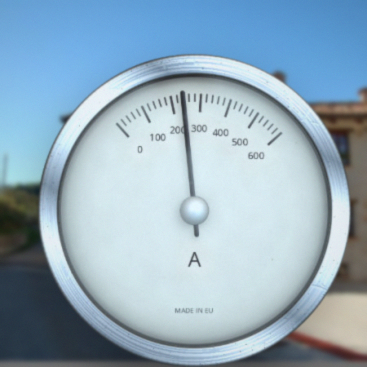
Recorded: 240 A
